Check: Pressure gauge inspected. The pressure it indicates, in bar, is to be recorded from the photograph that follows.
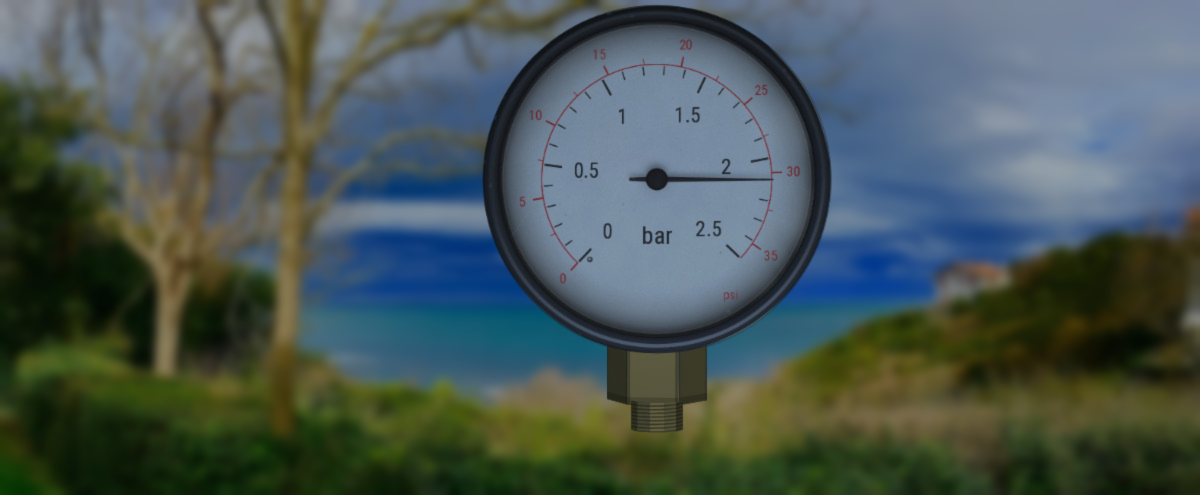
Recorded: 2.1 bar
